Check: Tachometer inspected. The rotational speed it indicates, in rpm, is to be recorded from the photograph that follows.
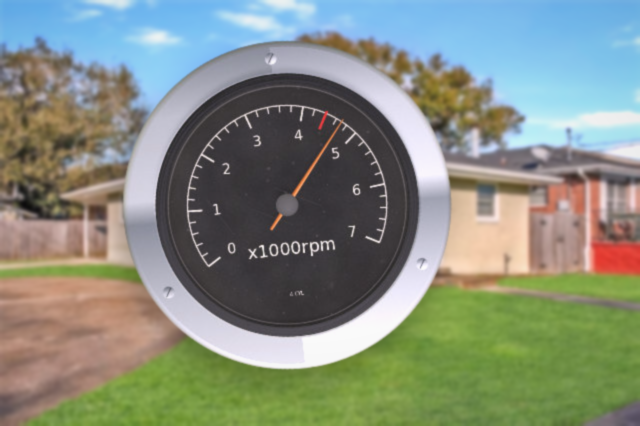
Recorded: 4700 rpm
